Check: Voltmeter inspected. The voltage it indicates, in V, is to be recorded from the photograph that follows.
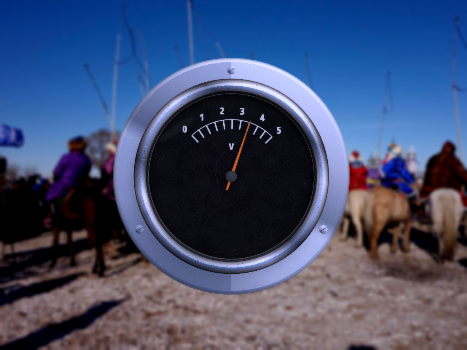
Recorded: 3.5 V
